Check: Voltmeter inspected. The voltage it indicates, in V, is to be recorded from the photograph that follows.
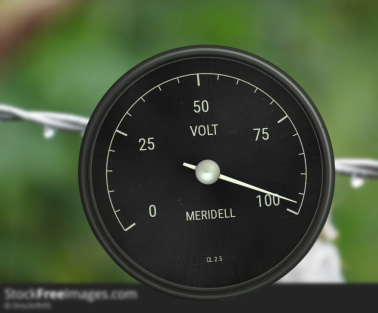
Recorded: 97.5 V
